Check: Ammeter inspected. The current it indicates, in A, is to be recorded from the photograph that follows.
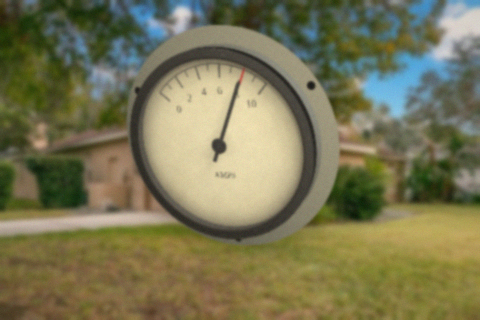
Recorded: 8 A
